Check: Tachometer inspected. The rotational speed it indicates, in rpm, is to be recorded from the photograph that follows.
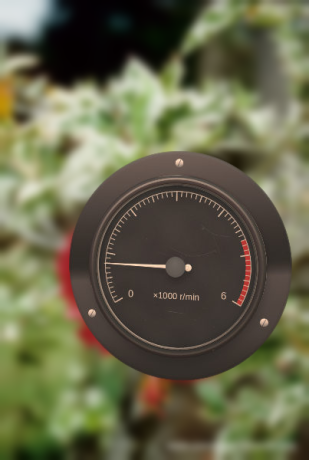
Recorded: 800 rpm
